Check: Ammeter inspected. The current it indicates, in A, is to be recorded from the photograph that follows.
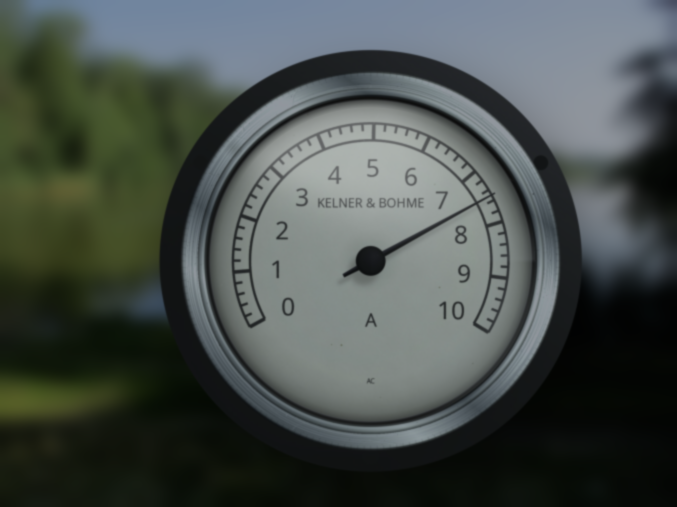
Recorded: 7.5 A
